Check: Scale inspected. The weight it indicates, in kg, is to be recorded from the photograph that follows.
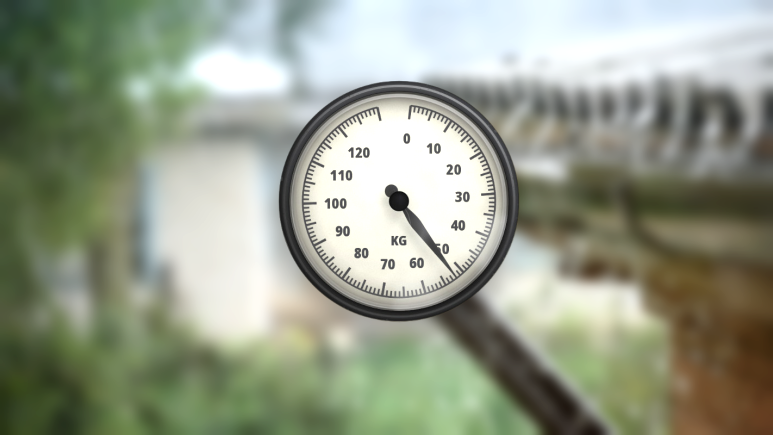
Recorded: 52 kg
